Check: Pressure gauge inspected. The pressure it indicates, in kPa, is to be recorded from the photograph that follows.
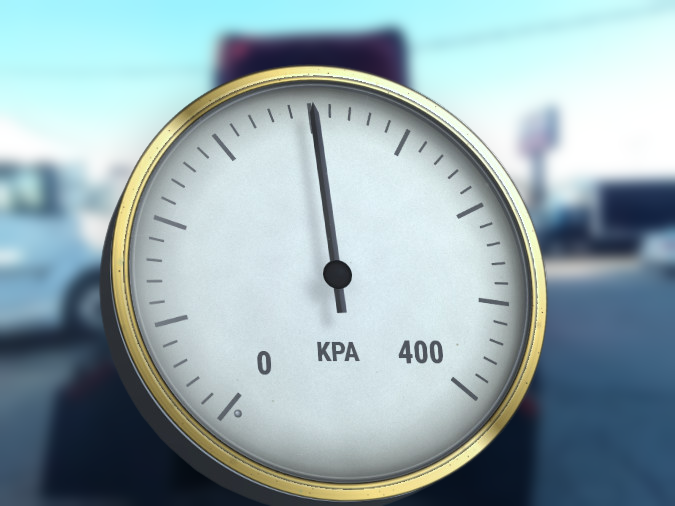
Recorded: 200 kPa
